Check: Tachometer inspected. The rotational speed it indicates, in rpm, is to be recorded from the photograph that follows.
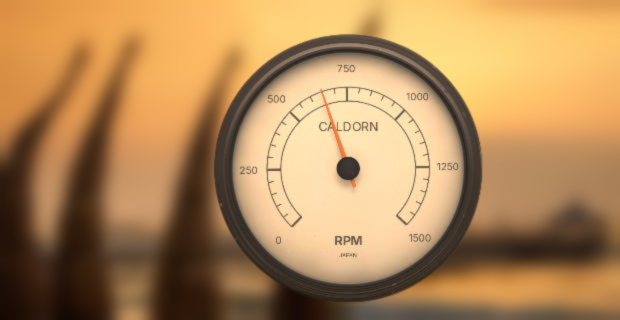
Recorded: 650 rpm
